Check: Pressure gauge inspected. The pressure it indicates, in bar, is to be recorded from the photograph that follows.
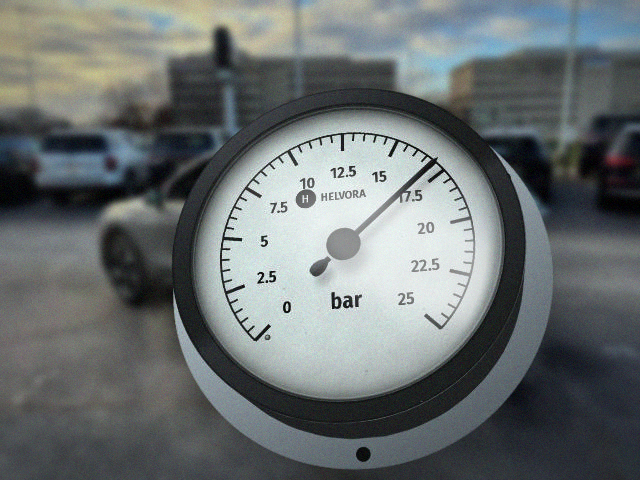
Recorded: 17 bar
